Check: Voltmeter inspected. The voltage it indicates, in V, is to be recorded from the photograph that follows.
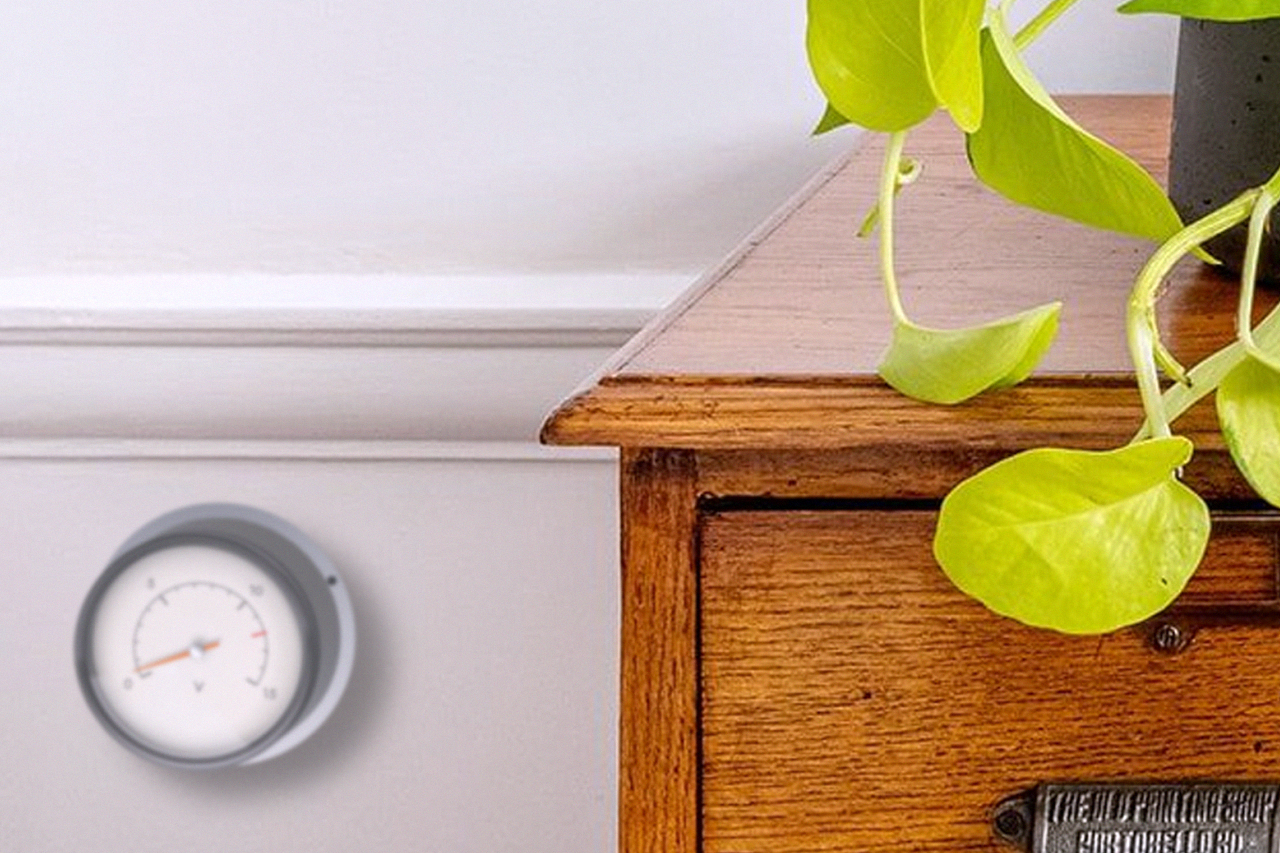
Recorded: 0.5 V
